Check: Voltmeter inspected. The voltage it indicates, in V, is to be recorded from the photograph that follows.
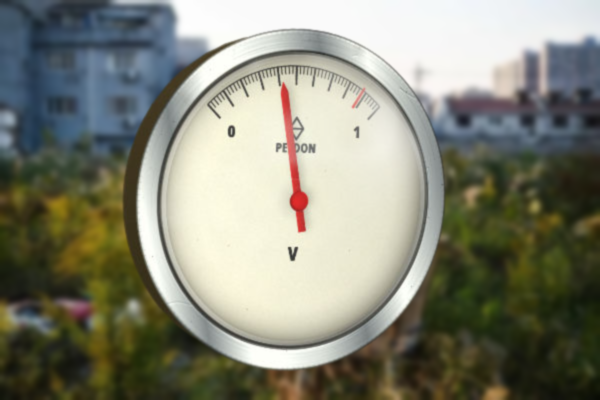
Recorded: 0.4 V
